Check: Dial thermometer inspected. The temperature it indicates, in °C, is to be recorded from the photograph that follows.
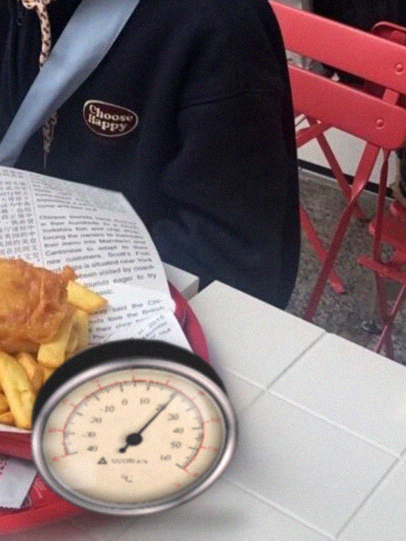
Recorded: 20 °C
